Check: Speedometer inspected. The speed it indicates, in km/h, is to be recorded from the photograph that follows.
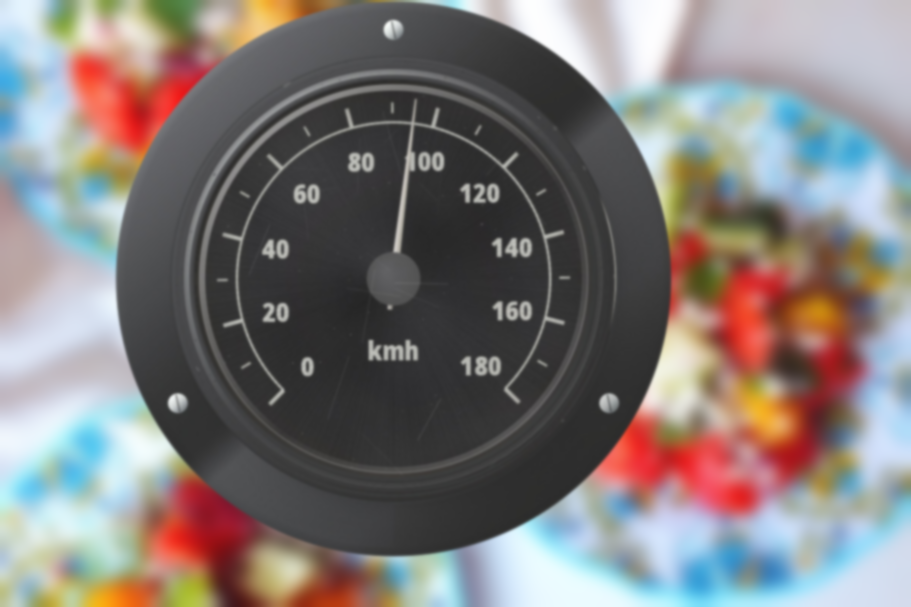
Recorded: 95 km/h
